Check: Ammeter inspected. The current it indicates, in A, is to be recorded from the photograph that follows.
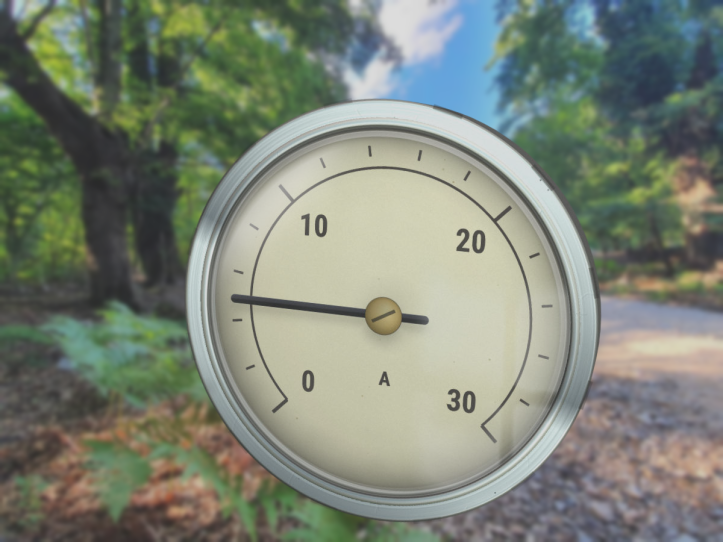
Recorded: 5 A
